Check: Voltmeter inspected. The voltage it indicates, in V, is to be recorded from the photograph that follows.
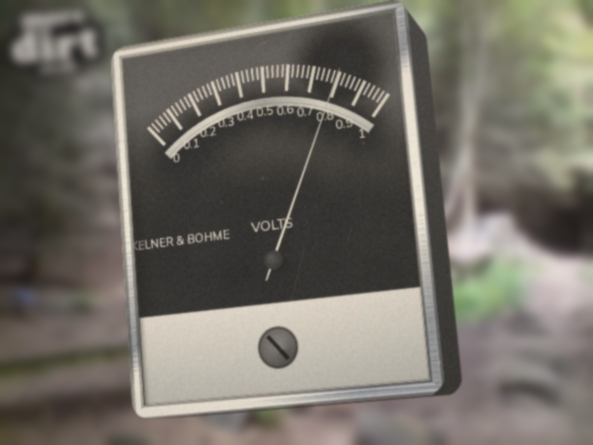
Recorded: 0.8 V
